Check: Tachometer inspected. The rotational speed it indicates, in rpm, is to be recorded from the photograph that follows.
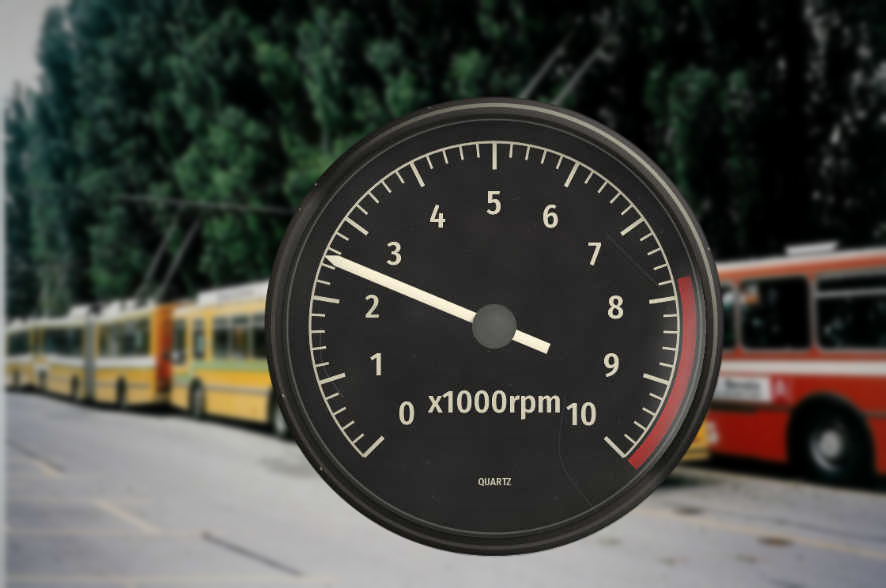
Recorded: 2500 rpm
